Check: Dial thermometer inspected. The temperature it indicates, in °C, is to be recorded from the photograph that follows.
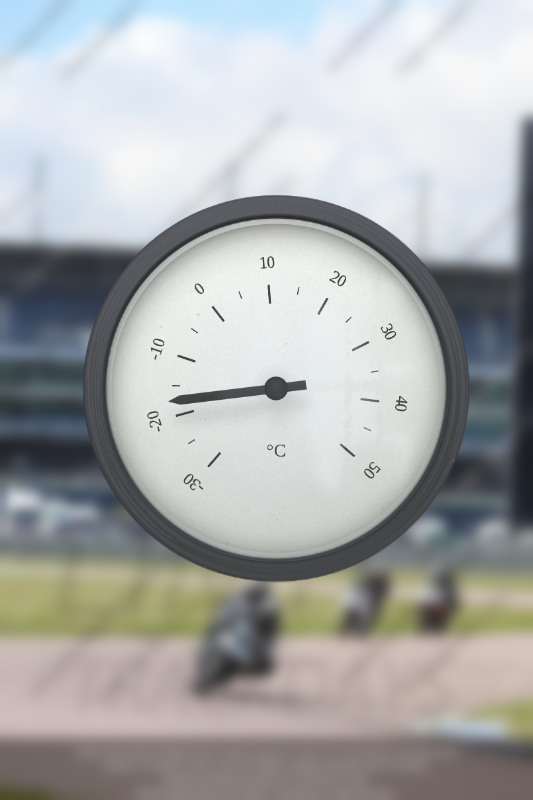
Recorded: -17.5 °C
